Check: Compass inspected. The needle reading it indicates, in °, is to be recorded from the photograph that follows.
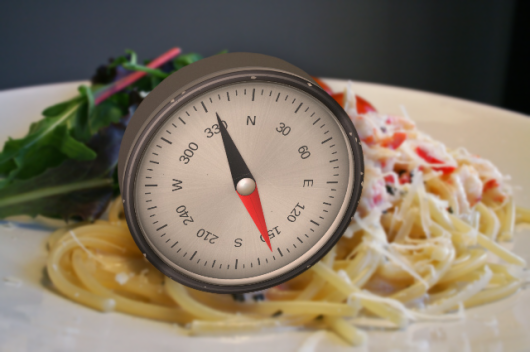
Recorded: 155 °
